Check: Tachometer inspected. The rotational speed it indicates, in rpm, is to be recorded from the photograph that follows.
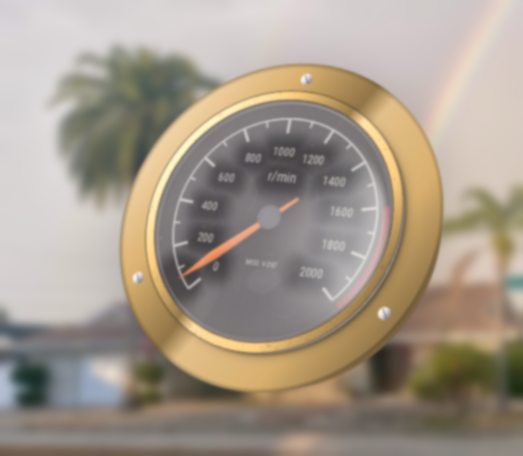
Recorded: 50 rpm
